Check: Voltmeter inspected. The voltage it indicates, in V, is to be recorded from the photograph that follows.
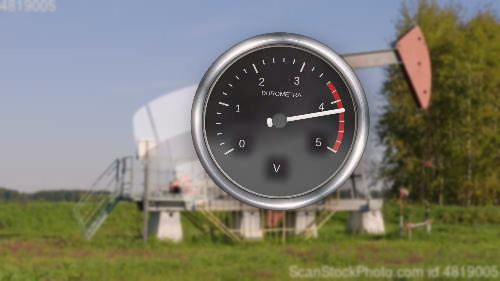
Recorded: 4.2 V
